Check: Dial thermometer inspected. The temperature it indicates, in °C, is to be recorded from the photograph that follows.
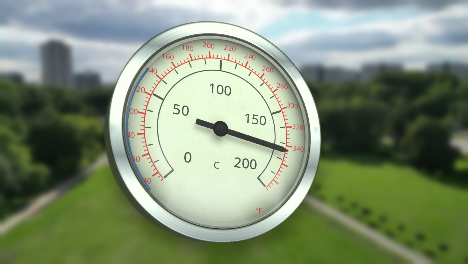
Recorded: 175 °C
